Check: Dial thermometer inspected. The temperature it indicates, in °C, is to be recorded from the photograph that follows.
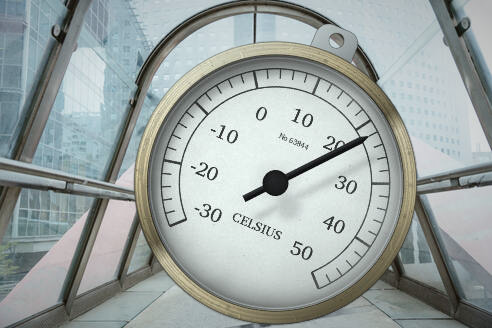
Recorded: 22 °C
